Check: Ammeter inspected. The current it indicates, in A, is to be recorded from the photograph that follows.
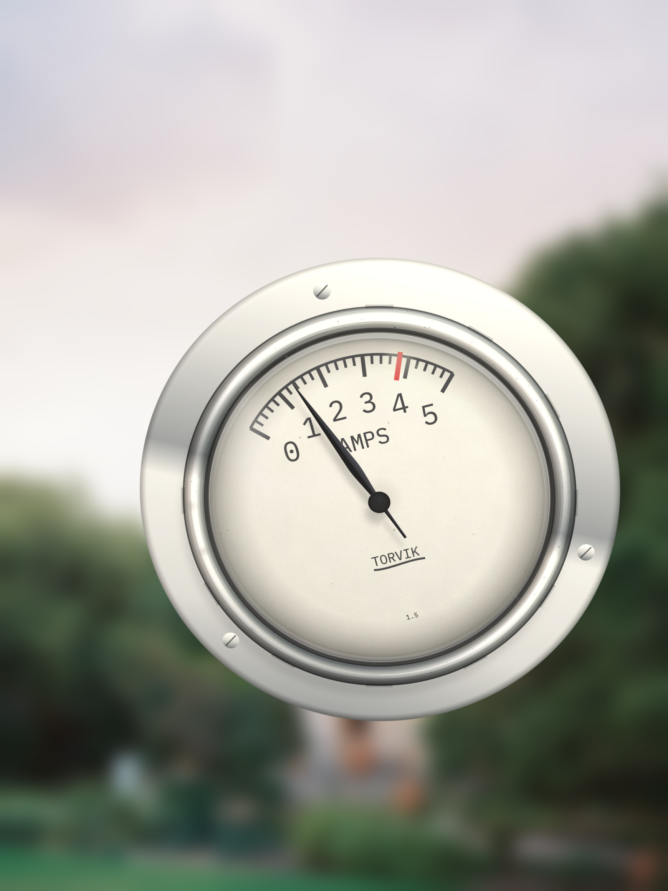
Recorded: 1.4 A
